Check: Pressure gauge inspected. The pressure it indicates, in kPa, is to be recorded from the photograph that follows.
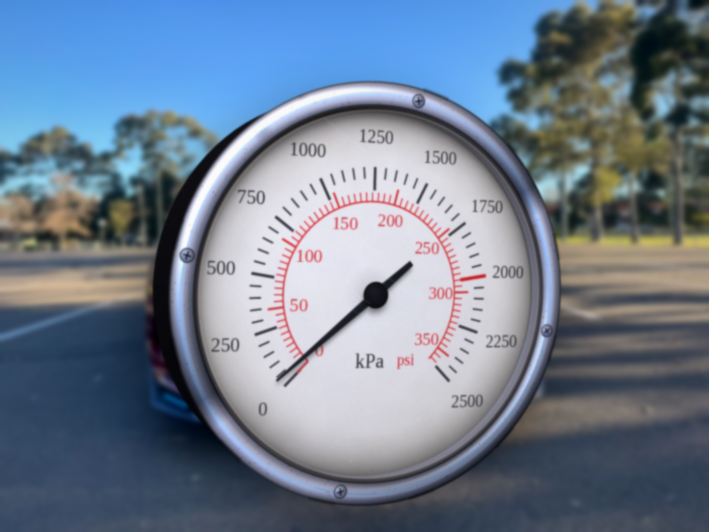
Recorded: 50 kPa
